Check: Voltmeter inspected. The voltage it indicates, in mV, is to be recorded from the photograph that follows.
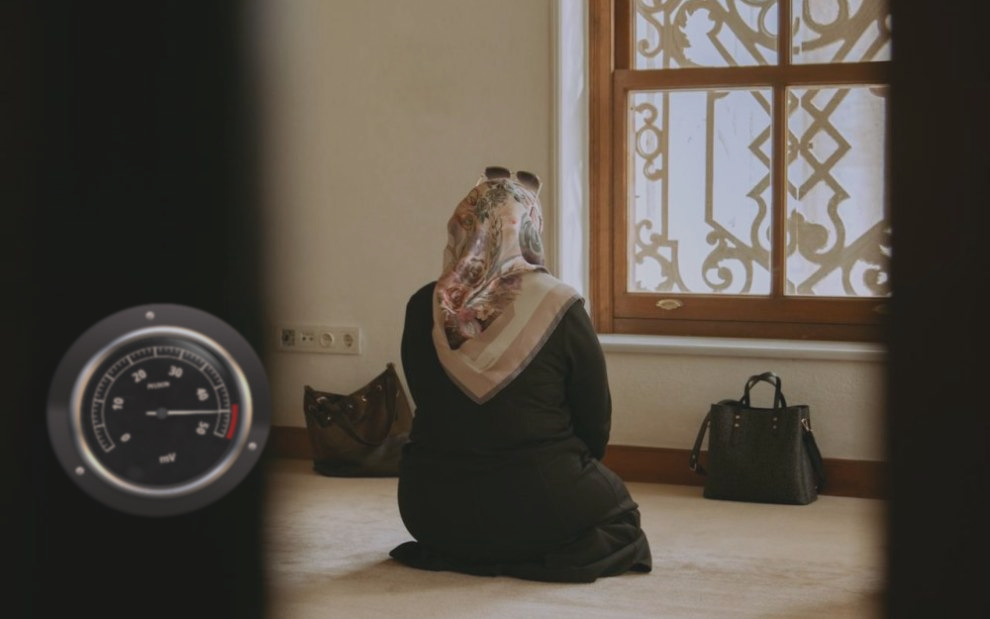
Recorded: 45 mV
